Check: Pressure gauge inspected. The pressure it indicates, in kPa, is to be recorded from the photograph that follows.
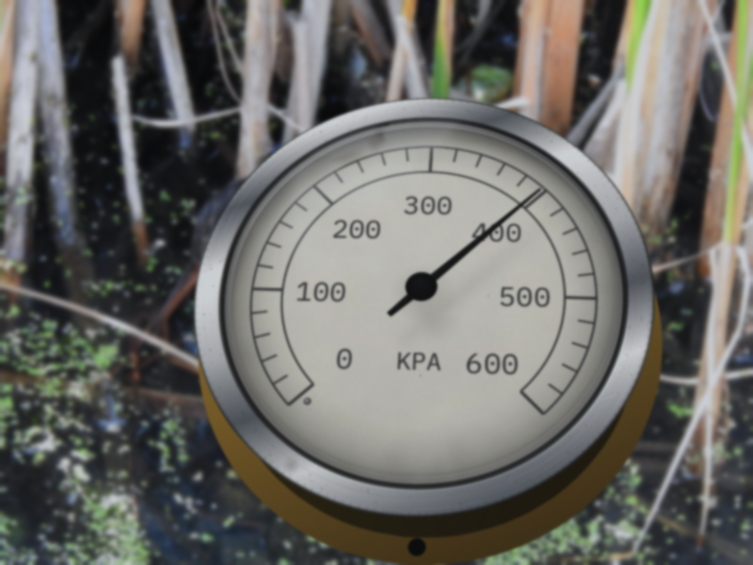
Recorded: 400 kPa
